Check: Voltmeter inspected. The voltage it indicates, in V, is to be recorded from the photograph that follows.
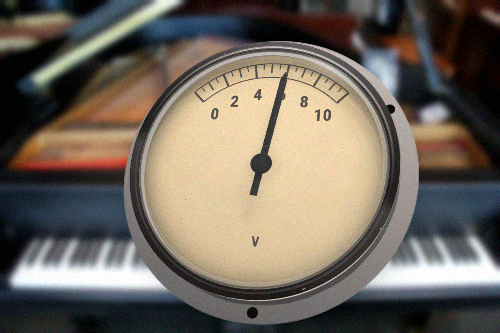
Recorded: 6 V
